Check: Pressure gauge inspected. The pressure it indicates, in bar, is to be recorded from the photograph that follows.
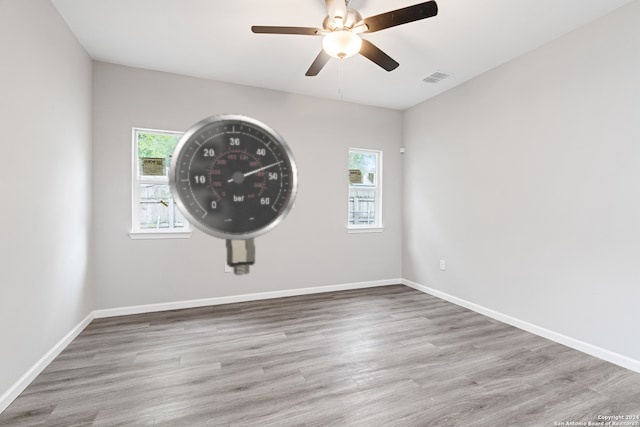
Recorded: 46 bar
